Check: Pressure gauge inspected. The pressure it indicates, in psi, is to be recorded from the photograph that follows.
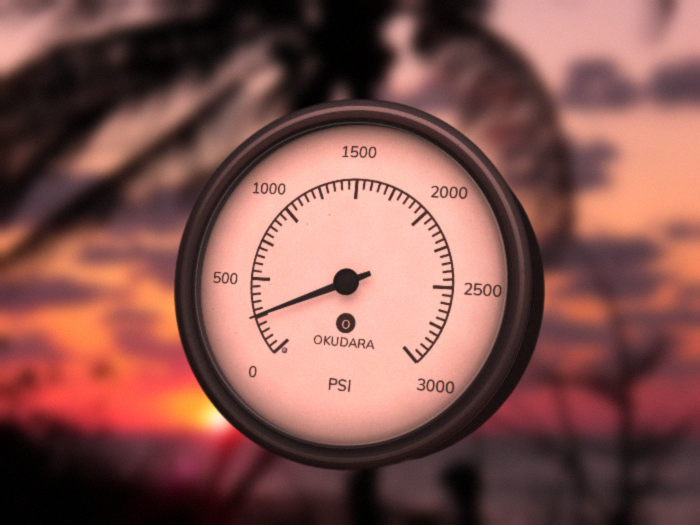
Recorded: 250 psi
